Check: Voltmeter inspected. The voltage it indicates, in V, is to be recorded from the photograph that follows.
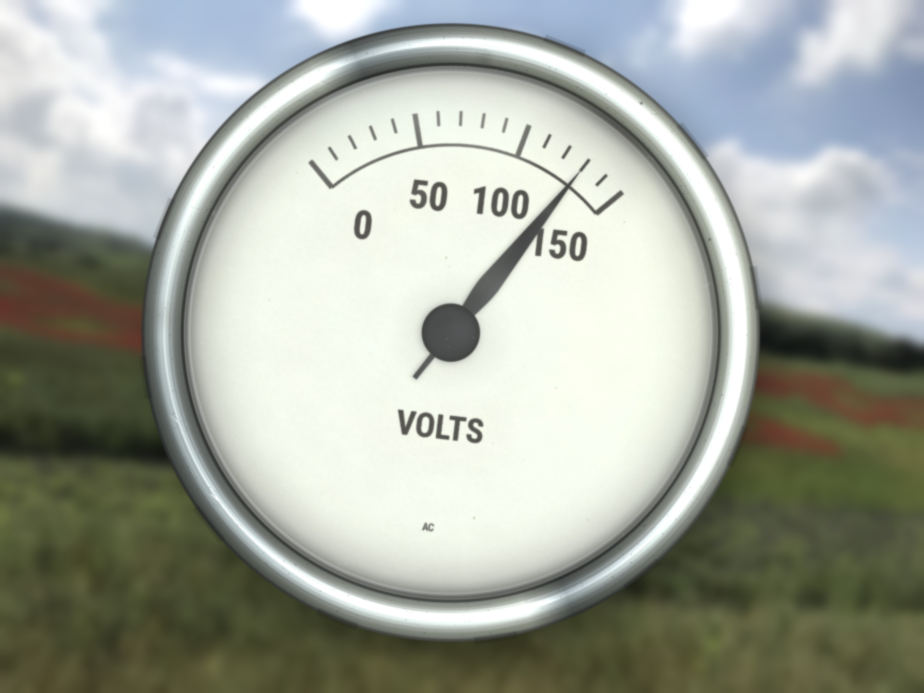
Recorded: 130 V
